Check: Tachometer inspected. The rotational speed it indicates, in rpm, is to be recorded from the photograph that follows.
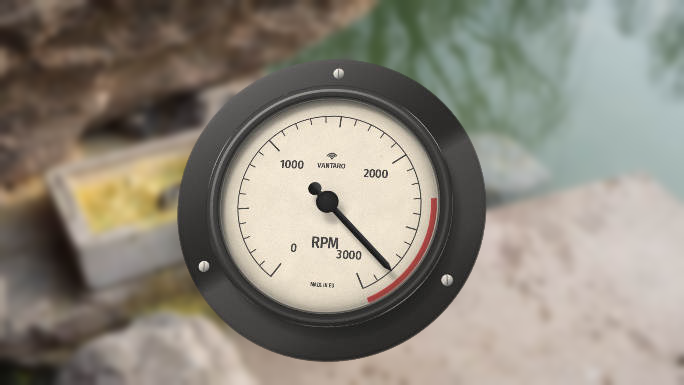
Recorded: 2800 rpm
